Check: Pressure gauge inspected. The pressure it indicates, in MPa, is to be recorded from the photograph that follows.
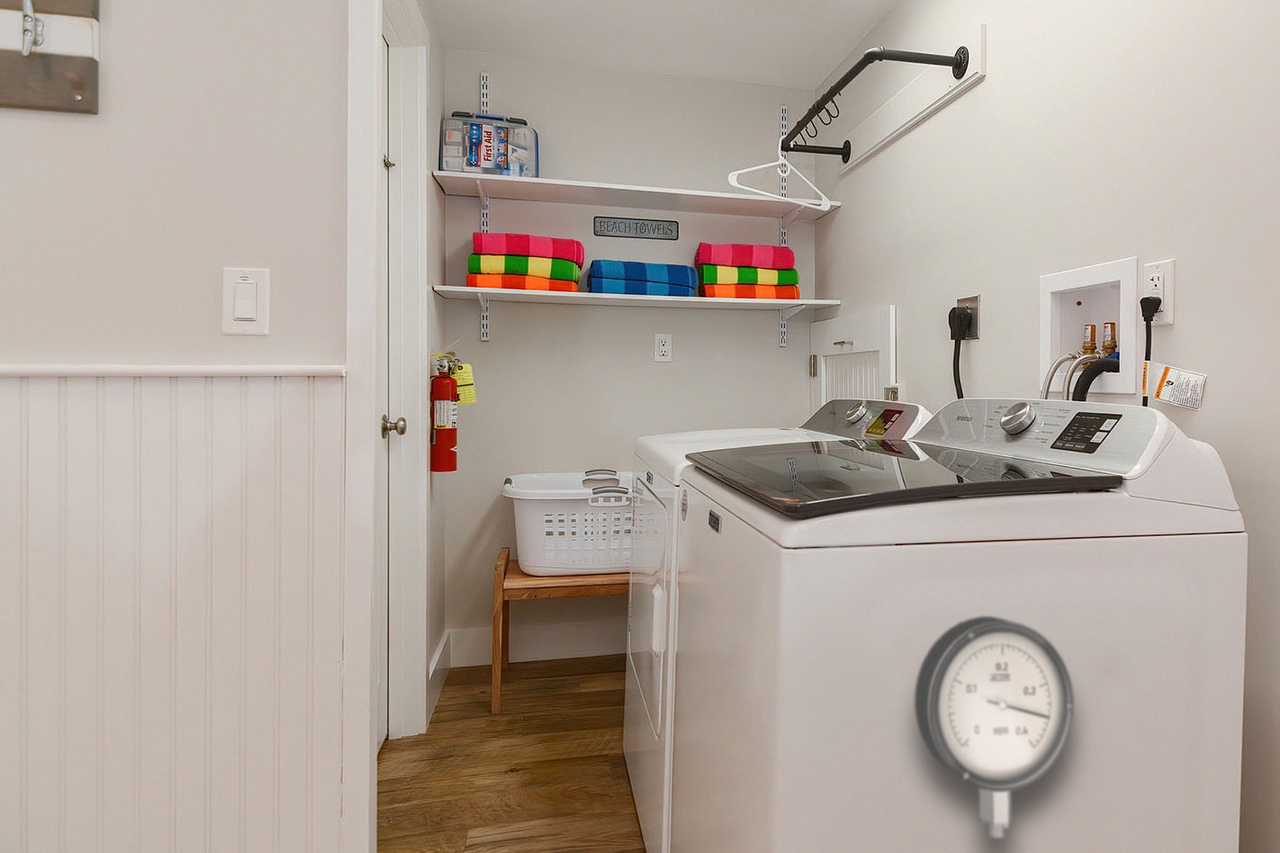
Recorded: 0.35 MPa
